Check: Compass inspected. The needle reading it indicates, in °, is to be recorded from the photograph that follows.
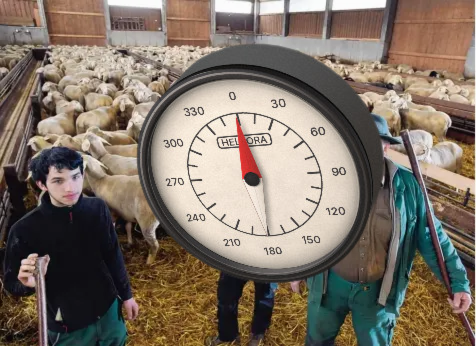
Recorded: 0 °
